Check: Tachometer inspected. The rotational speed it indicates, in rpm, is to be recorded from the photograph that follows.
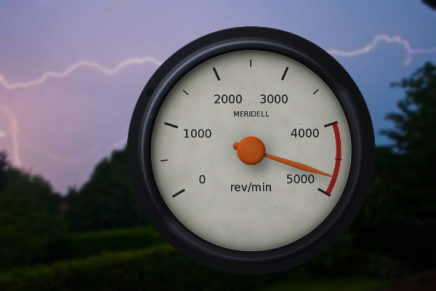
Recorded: 4750 rpm
